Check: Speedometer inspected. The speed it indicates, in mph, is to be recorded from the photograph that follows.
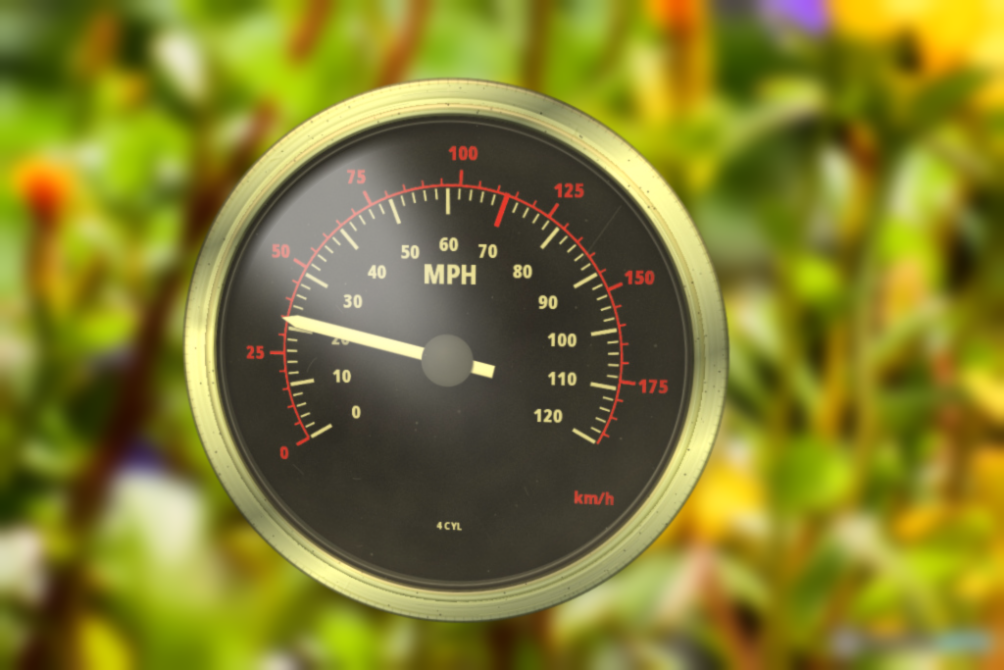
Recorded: 22 mph
